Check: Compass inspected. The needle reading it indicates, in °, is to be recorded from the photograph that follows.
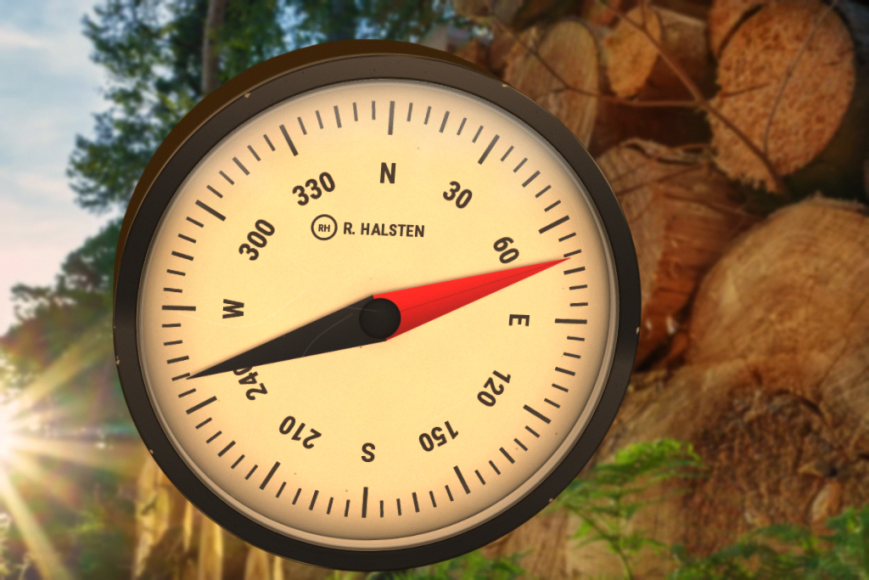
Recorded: 70 °
